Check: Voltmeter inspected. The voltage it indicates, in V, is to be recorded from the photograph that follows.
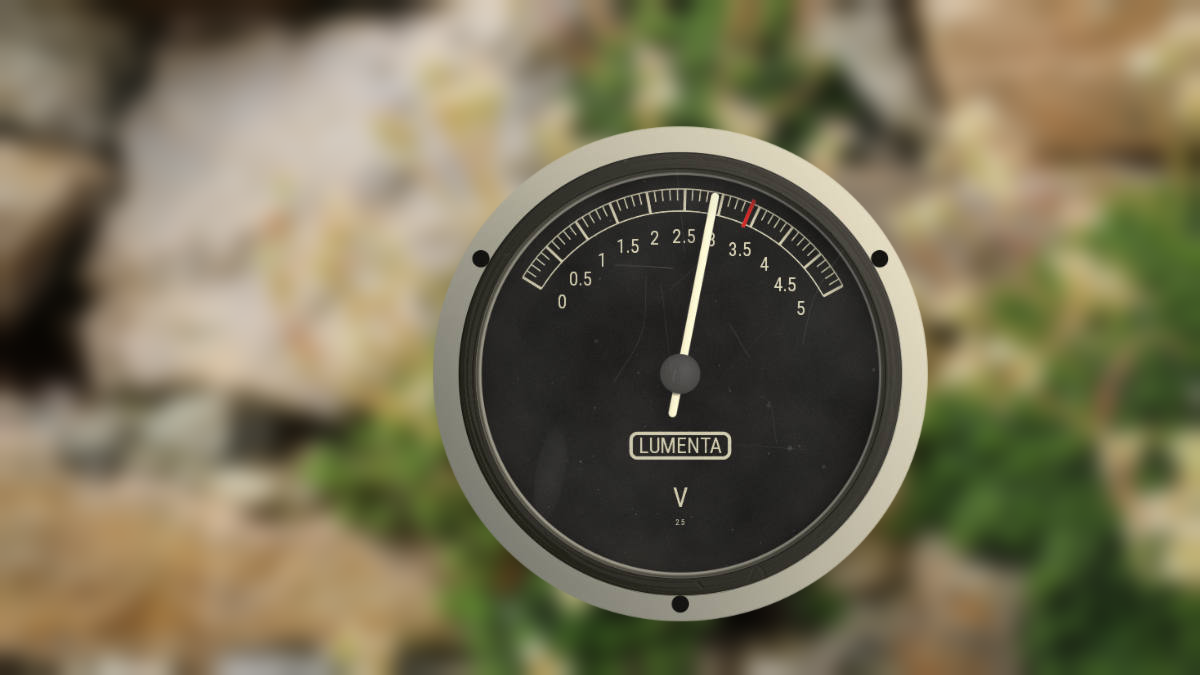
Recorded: 2.9 V
